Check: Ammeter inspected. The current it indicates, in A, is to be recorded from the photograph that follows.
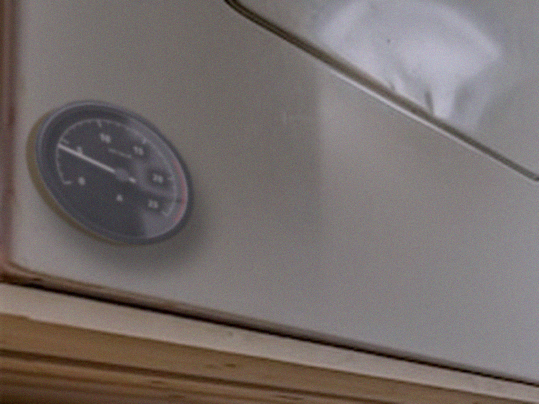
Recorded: 4 A
